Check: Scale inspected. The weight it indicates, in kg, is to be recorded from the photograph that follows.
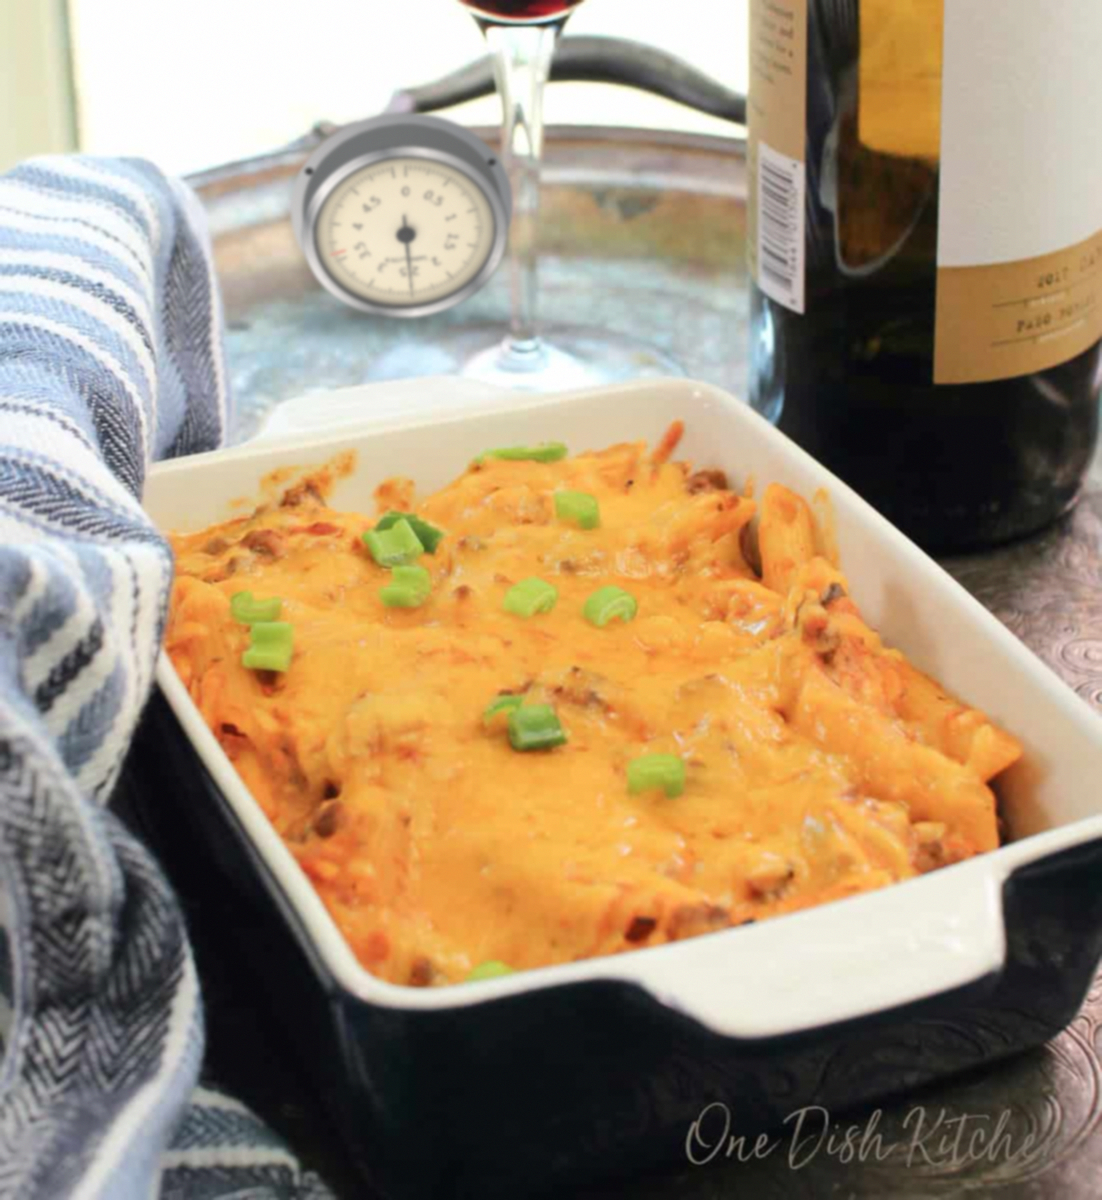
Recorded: 2.5 kg
